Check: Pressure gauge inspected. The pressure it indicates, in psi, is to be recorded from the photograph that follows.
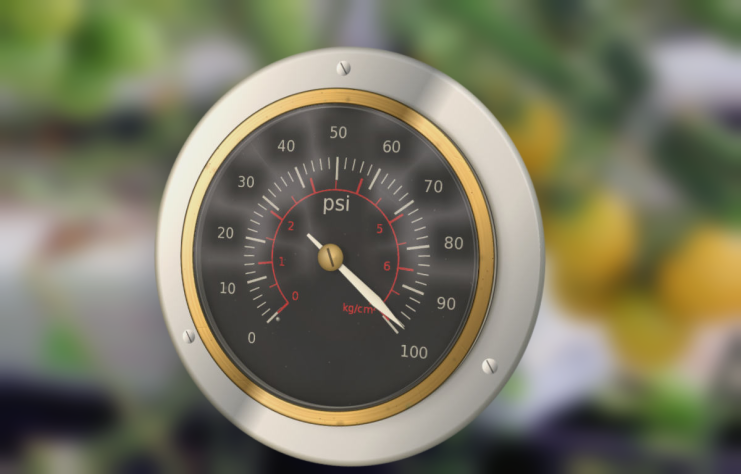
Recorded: 98 psi
